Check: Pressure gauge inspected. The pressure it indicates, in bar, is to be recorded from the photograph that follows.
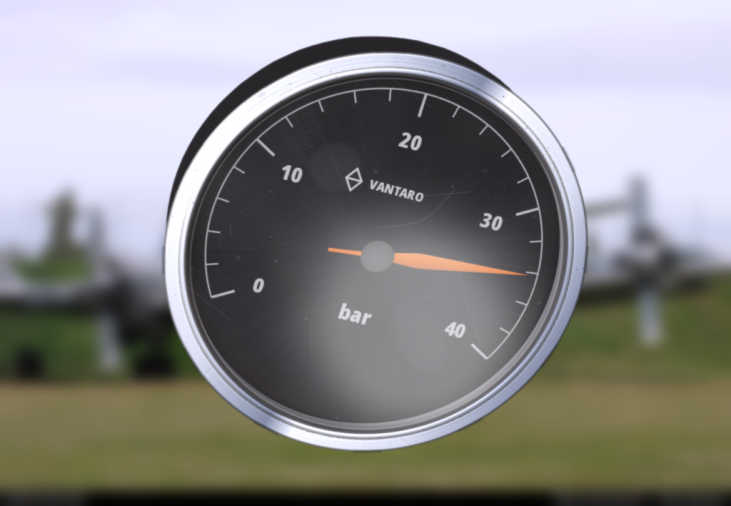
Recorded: 34 bar
